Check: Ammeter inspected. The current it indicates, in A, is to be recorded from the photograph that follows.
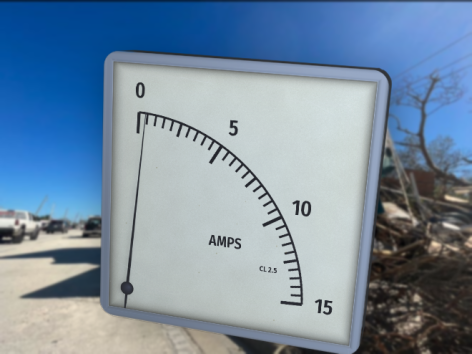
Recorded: 0.5 A
